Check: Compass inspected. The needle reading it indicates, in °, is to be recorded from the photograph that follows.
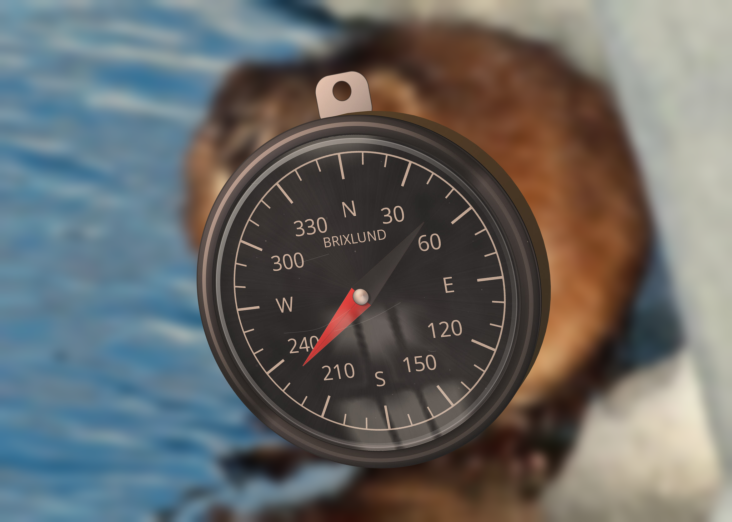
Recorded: 230 °
